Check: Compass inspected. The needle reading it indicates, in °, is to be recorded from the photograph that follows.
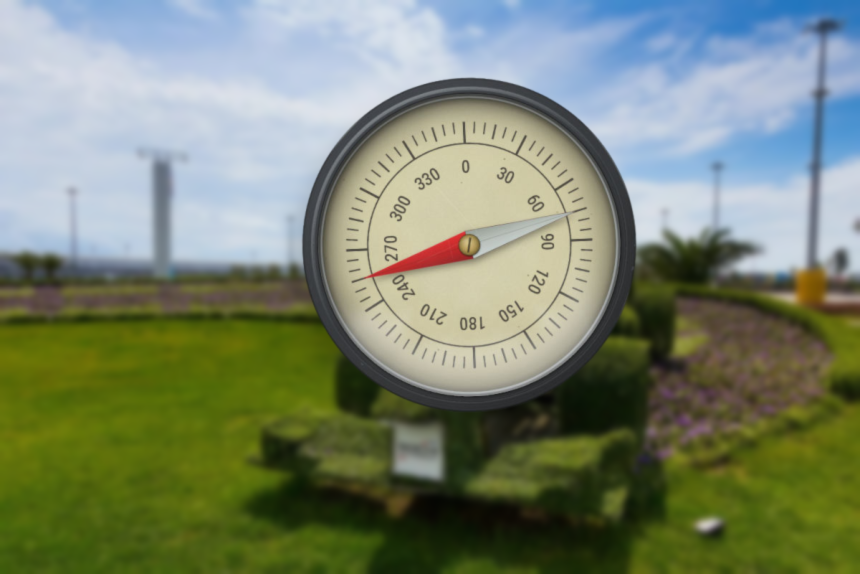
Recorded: 255 °
